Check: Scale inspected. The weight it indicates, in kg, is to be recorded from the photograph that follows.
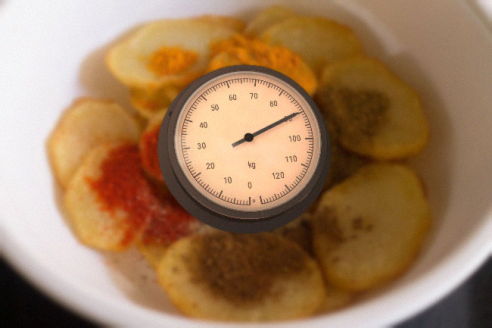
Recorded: 90 kg
